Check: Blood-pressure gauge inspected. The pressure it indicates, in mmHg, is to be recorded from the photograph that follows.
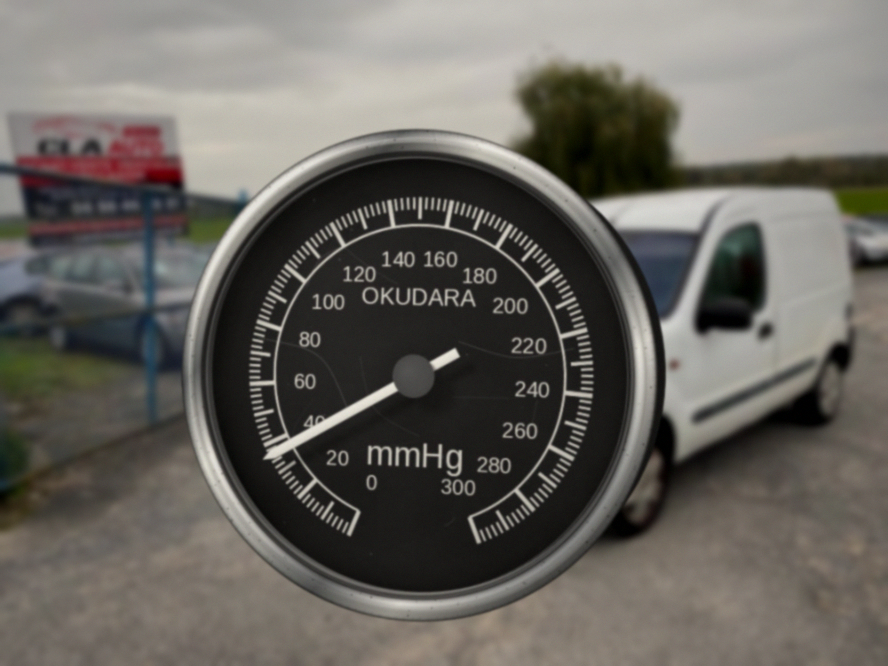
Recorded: 36 mmHg
